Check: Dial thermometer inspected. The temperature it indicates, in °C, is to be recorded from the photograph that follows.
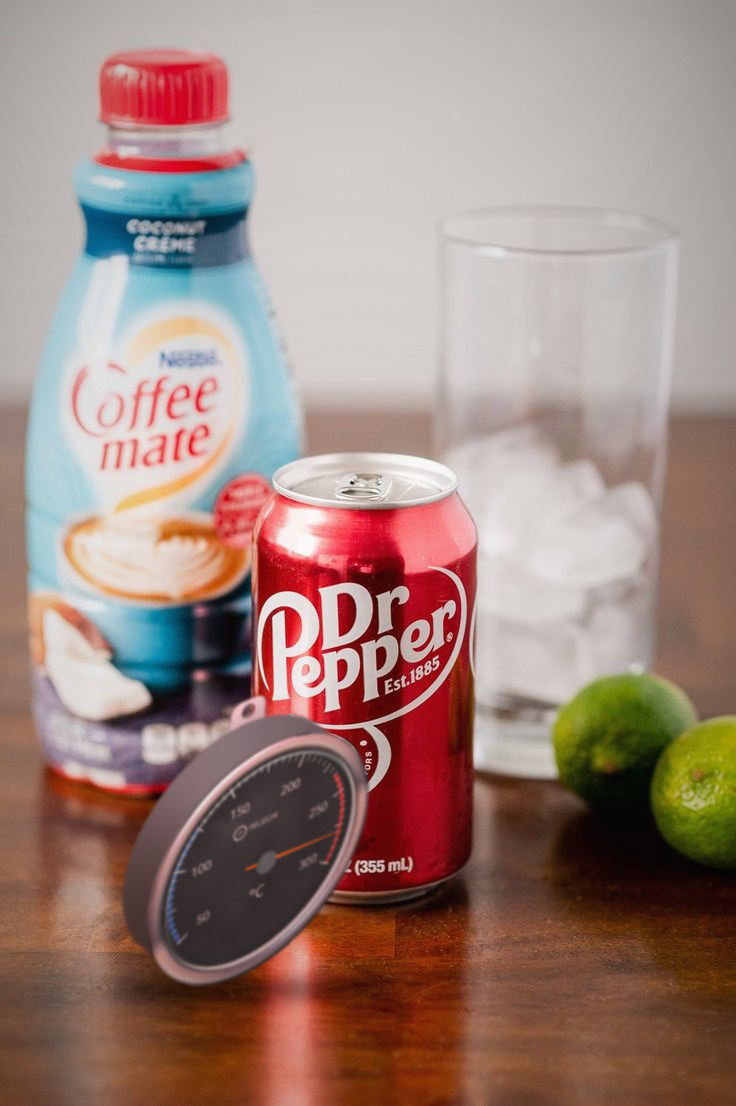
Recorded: 275 °C
